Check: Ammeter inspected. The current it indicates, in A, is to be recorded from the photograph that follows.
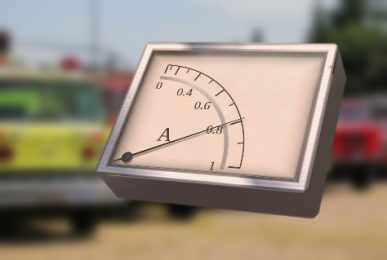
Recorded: 0.8 A
